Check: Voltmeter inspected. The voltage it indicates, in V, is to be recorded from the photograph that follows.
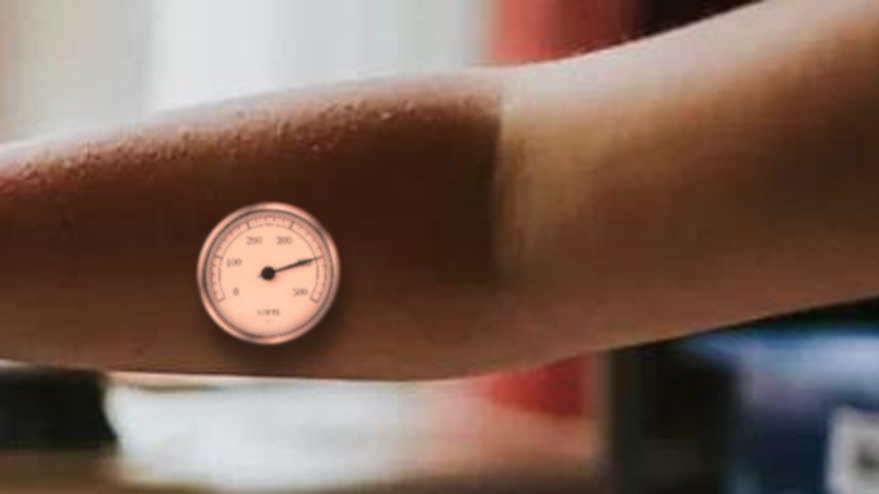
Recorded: 400 V
